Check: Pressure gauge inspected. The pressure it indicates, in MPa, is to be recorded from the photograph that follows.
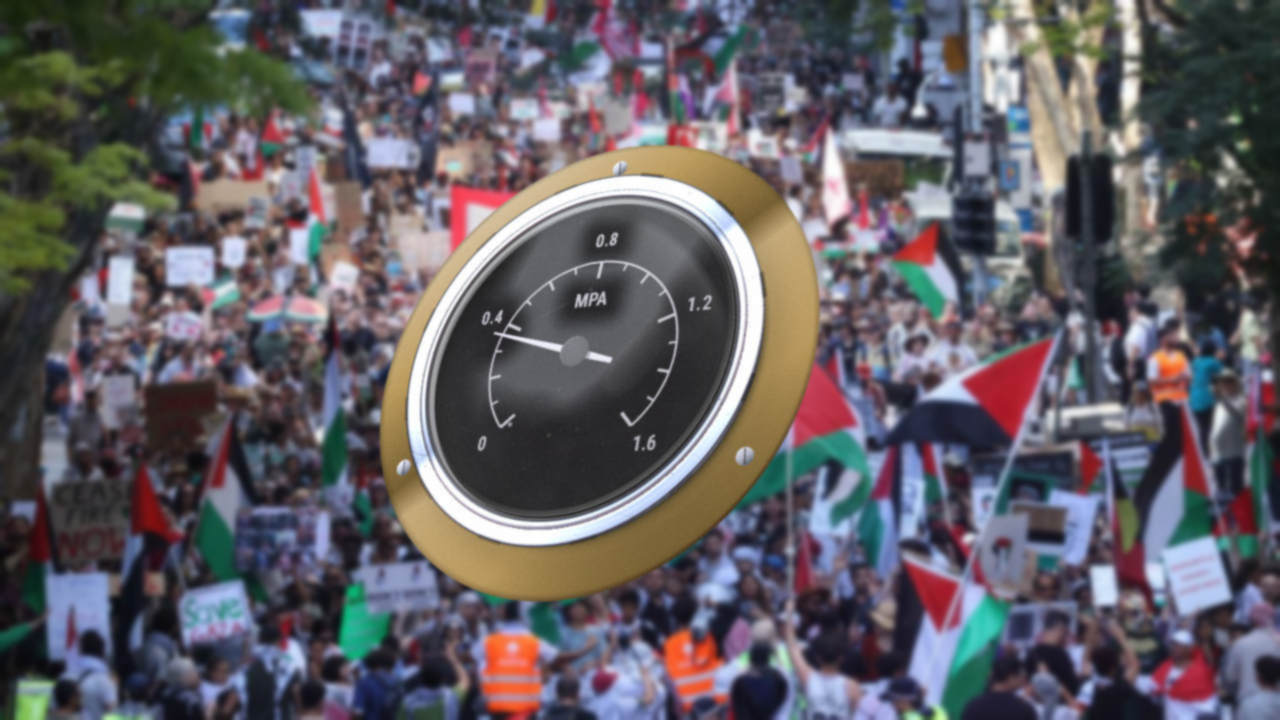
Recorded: 0.35 MPa
